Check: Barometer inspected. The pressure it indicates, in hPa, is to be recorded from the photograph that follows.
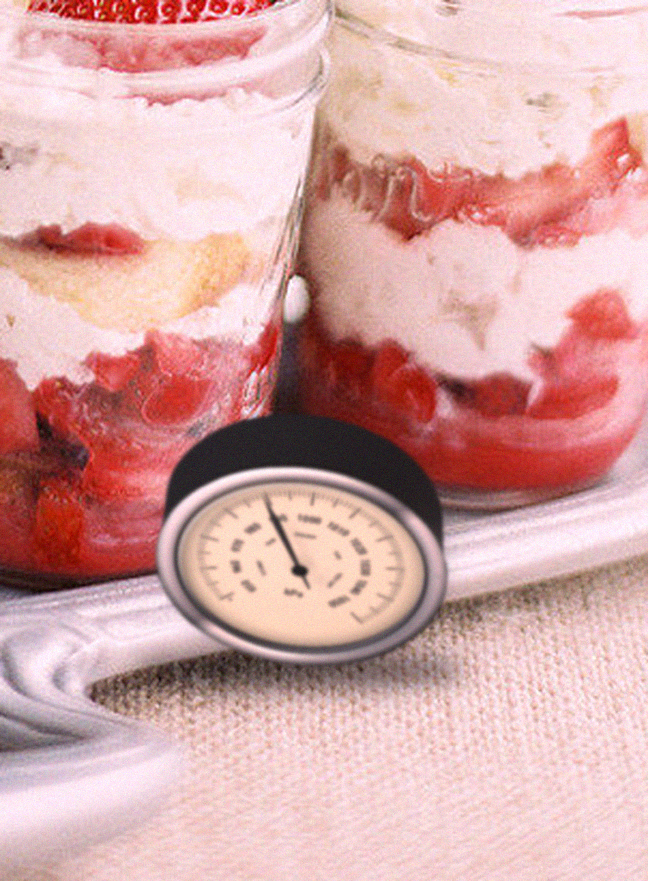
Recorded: 990 hPa
